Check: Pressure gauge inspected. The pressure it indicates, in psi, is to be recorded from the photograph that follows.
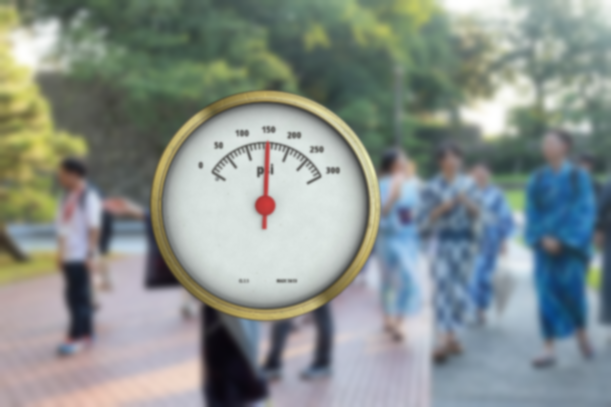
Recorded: 150 psi
